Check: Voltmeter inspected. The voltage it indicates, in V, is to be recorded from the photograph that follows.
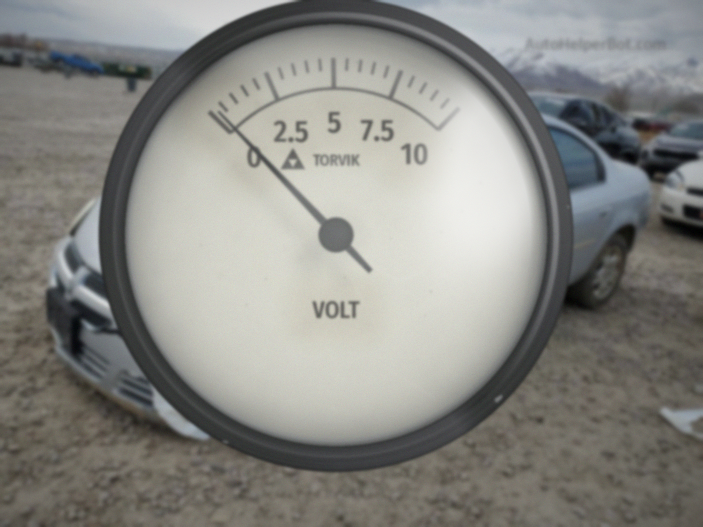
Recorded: 0.25 V
